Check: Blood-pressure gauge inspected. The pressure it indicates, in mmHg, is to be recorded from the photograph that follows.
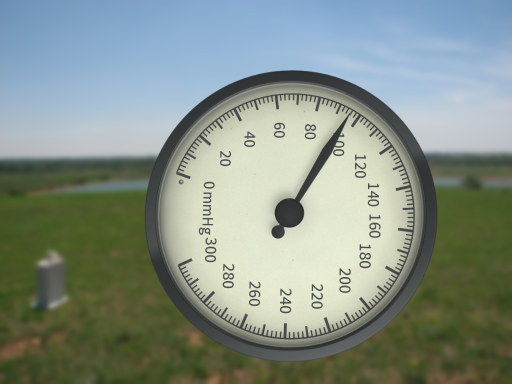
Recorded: 96 mmHg
